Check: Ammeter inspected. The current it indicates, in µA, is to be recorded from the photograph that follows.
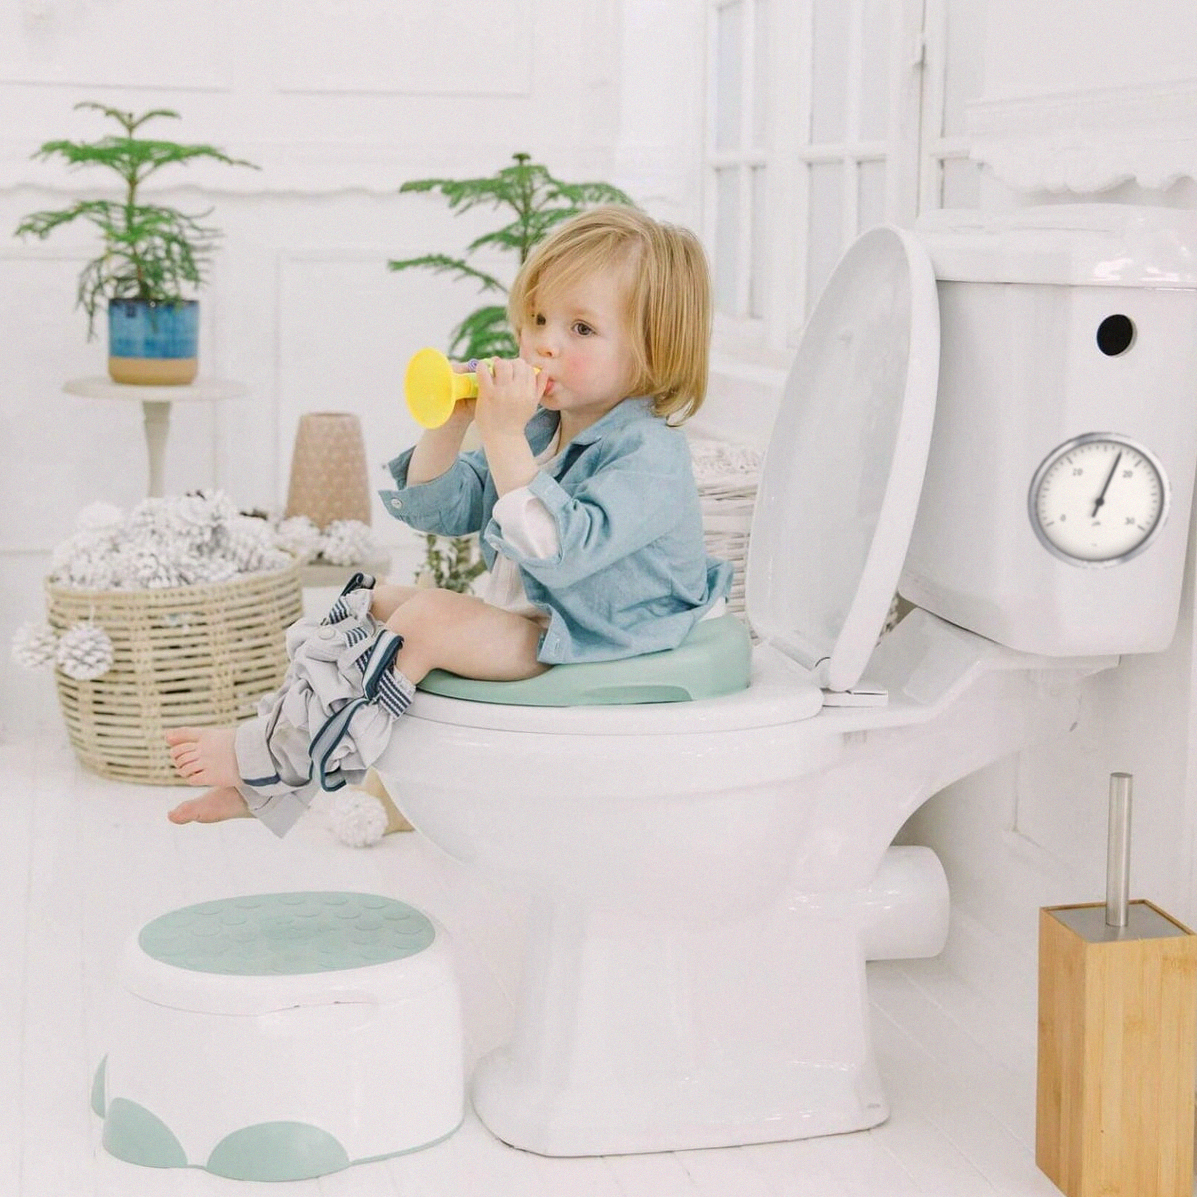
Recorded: 17 µA
